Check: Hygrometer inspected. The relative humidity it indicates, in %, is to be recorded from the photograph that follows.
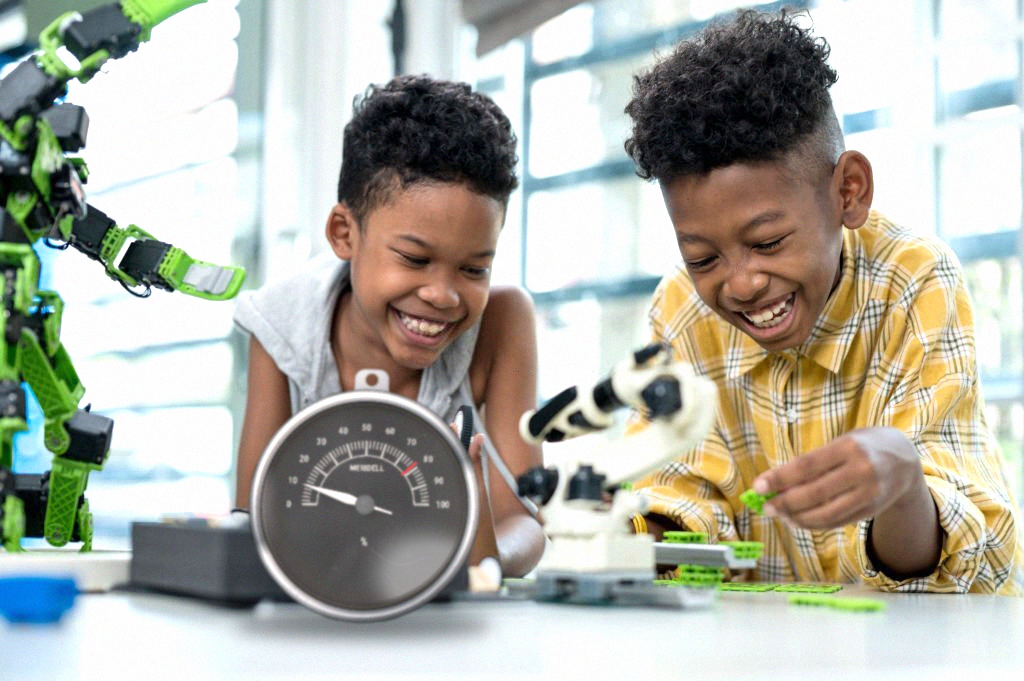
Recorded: 10 %
